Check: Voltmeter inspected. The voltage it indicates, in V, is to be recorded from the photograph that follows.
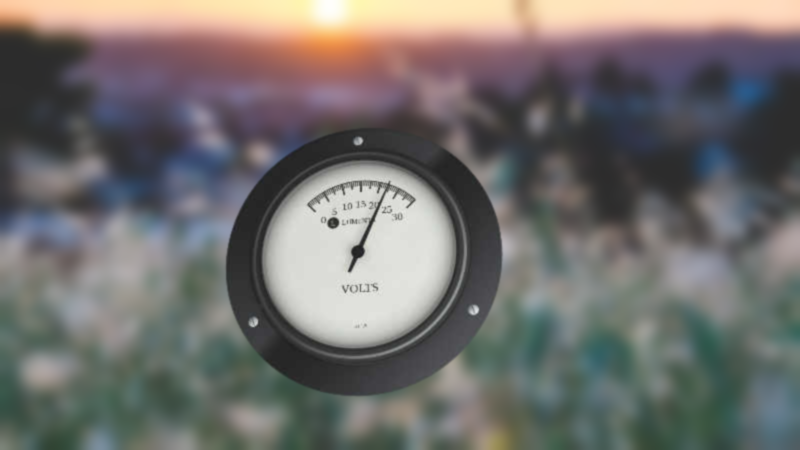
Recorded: 22.5 V
